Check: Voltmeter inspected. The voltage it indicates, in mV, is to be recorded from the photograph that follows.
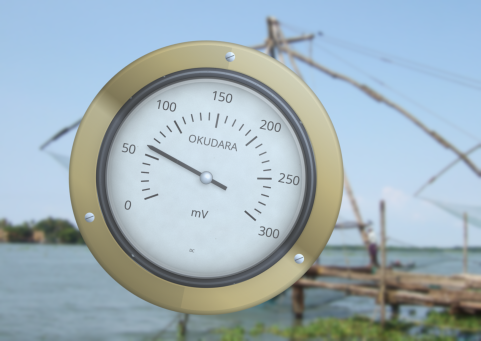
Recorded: 60 mV
